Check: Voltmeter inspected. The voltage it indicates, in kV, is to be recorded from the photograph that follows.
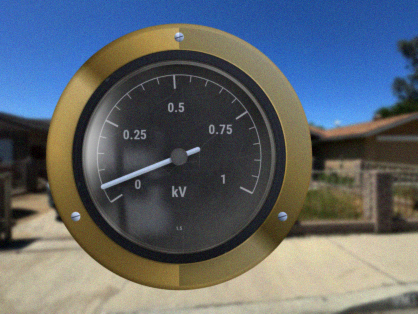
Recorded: 0.05 kV
